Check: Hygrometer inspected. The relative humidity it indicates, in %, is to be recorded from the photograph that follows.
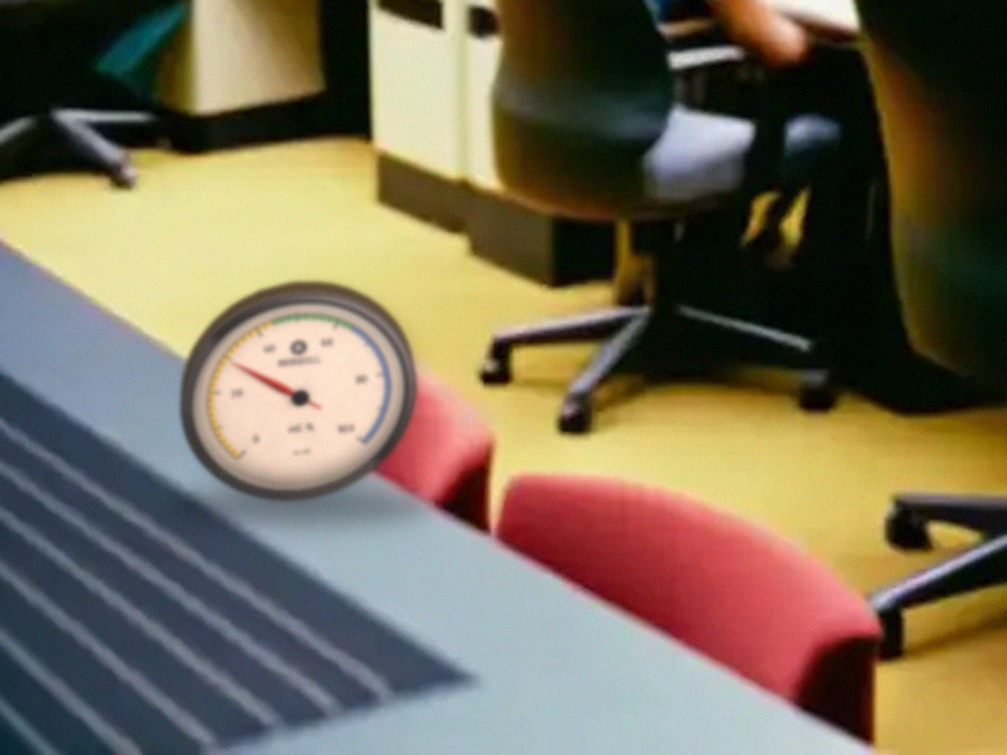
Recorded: 30 %
